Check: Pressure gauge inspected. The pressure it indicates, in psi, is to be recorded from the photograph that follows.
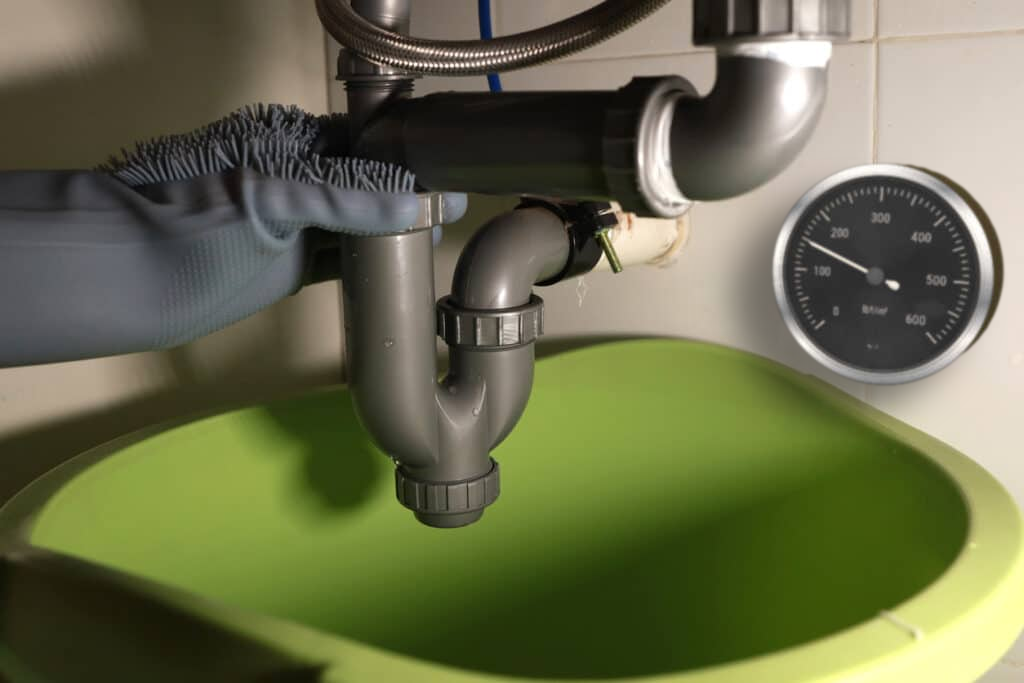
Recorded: 150 psi
